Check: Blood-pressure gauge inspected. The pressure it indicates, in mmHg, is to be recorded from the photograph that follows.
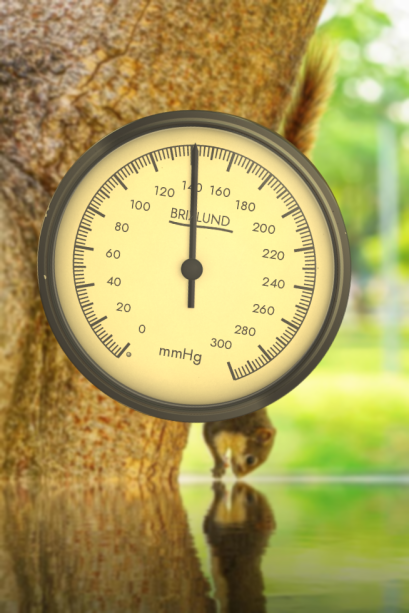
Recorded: 142 mmHg
